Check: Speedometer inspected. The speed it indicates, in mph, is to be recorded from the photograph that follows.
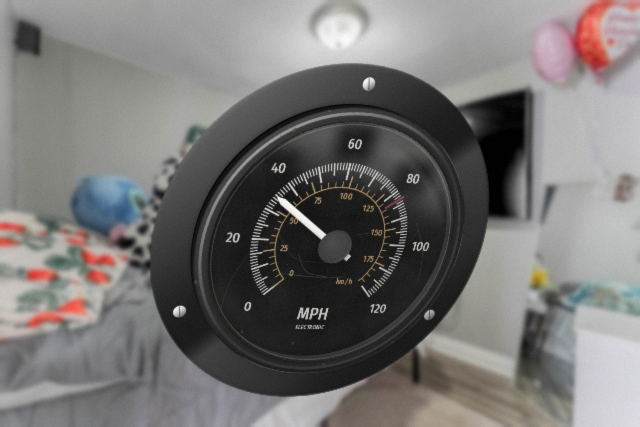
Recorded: 35 mph
